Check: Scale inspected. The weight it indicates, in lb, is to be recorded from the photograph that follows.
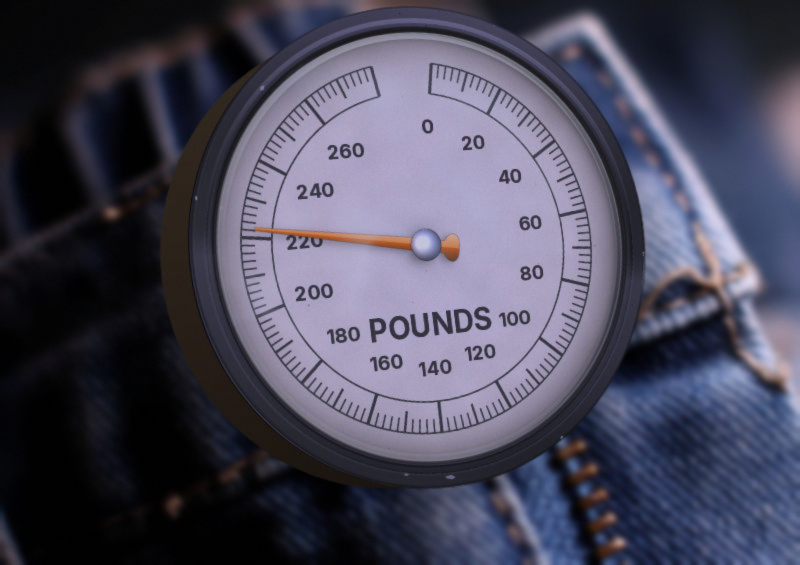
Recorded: 222 lb
